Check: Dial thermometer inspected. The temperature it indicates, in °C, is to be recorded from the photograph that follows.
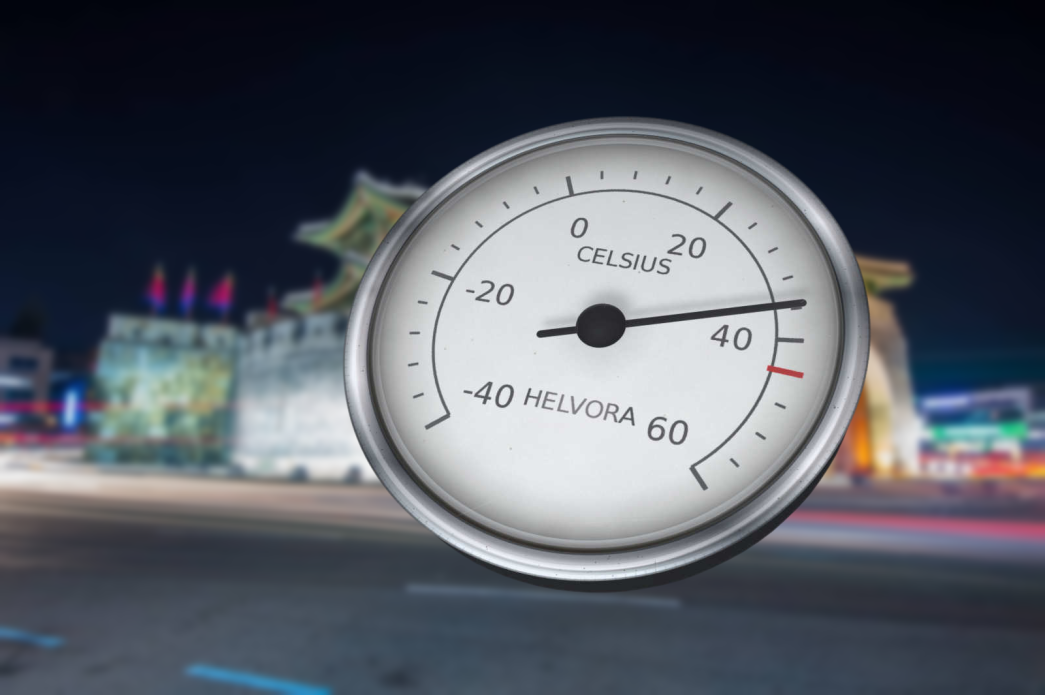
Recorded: 36 °C
